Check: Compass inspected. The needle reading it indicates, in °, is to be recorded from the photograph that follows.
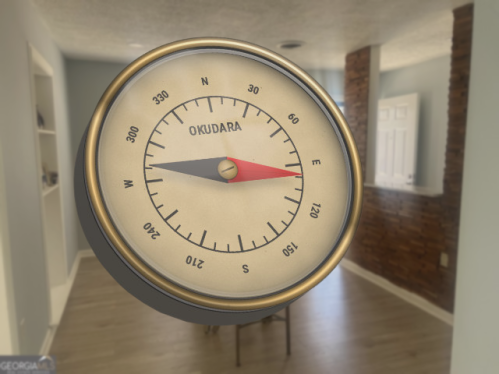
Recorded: 100 °
